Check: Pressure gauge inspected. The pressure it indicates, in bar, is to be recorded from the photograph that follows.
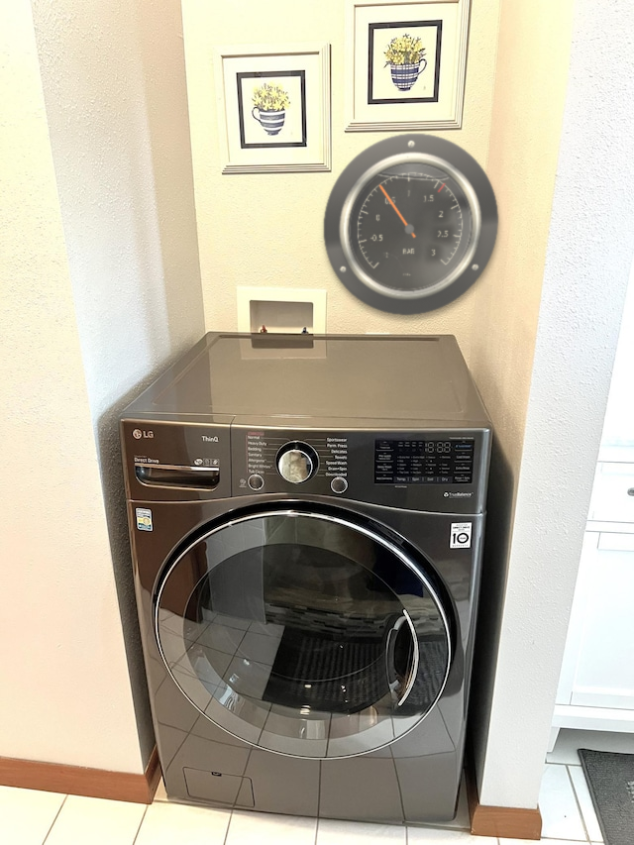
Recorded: 0.5 bar
